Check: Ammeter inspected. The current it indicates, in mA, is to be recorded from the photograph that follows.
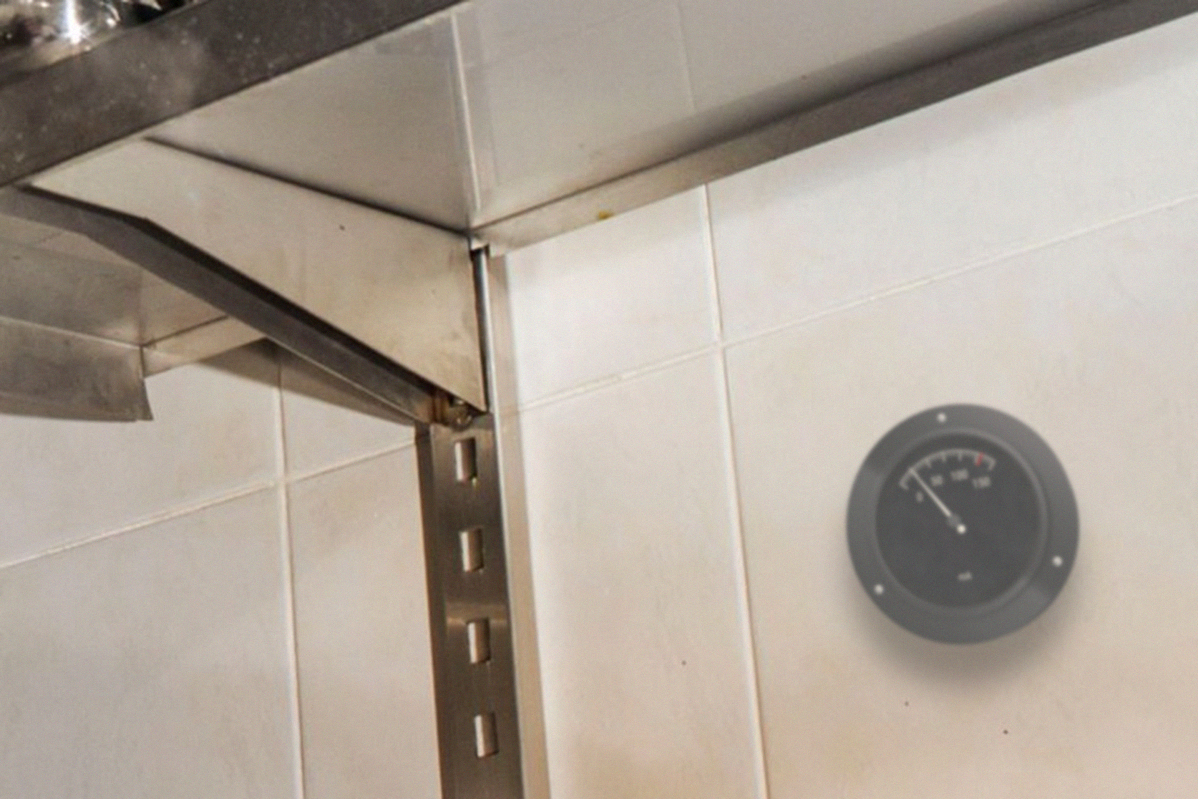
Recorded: 25 mA
